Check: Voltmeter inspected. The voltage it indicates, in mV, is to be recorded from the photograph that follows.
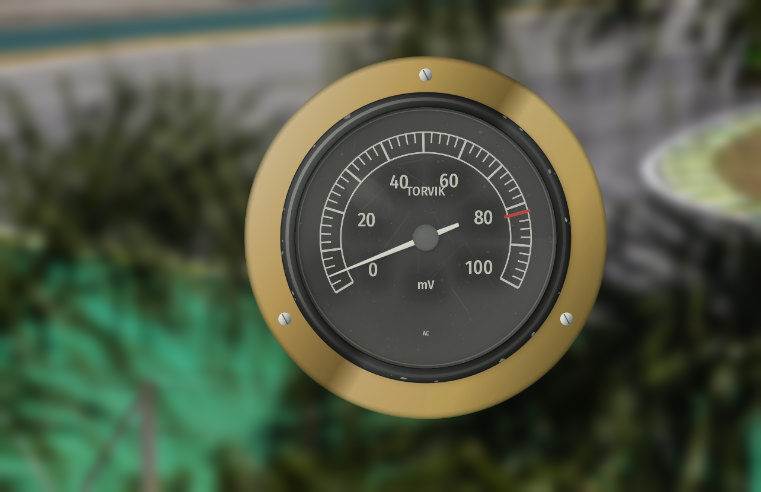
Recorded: 4 mV
